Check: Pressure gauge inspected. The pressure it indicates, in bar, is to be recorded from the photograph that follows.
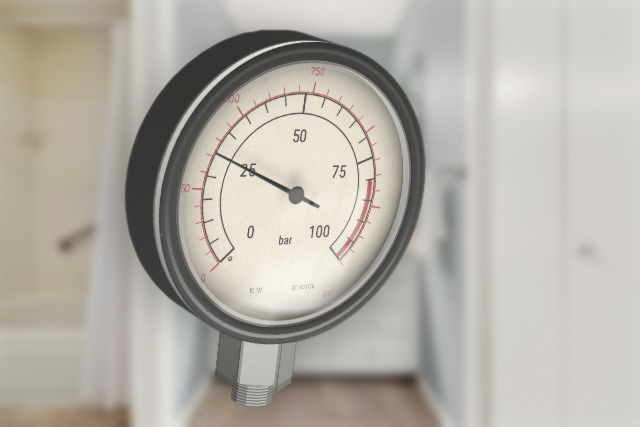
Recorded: 25 bar
